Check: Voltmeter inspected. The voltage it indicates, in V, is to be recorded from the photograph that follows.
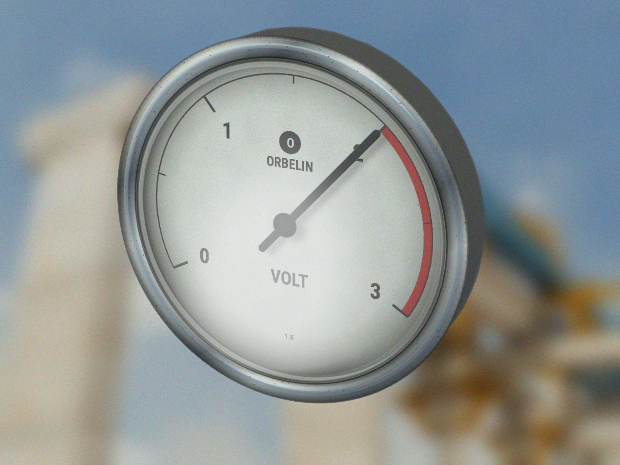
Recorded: 2 V
